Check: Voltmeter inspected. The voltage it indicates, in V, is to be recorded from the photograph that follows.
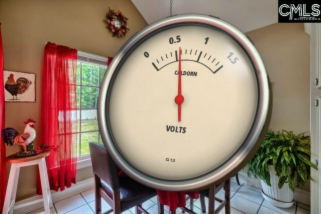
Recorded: 0.6 V
